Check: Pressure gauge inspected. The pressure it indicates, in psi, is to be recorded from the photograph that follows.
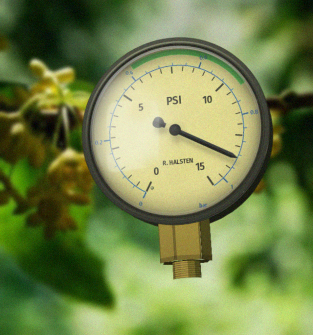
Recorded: 13.5 psi
